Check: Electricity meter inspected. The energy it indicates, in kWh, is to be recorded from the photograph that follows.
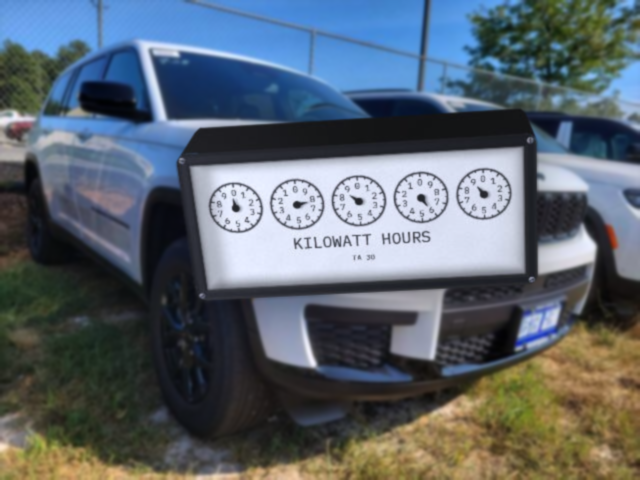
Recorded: 97859 kWh
